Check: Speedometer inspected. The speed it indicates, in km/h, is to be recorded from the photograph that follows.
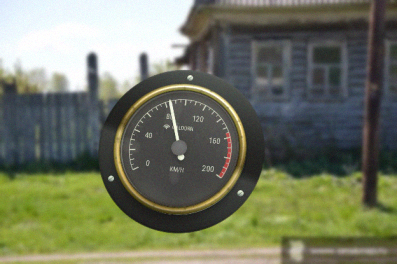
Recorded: 85 km/h
